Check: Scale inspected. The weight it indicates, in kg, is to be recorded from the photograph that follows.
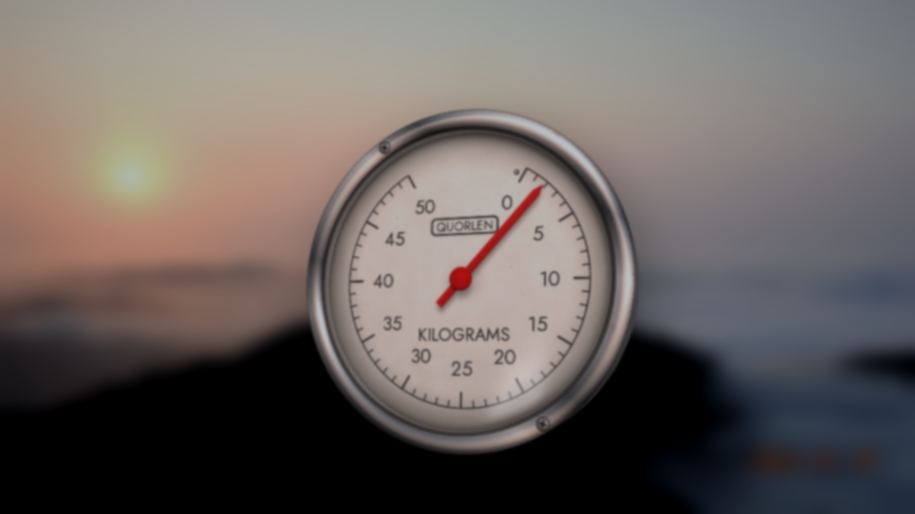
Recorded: 2 kg
